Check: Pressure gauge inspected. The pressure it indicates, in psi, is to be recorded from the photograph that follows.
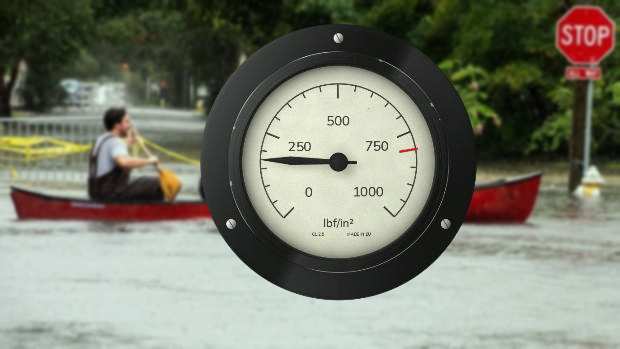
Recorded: 175 psi
